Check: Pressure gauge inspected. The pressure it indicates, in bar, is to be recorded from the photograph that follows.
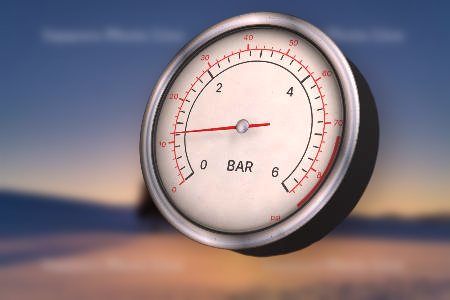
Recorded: 0.8 bar
